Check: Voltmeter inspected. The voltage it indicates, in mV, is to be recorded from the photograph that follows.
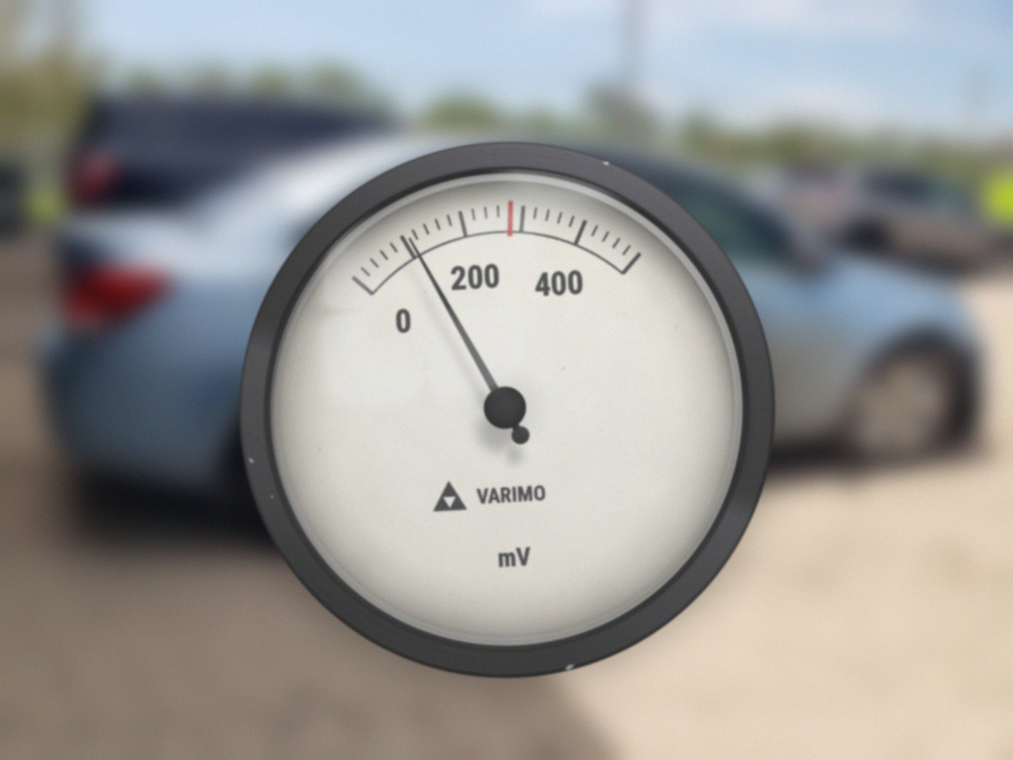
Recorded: 110 mV
